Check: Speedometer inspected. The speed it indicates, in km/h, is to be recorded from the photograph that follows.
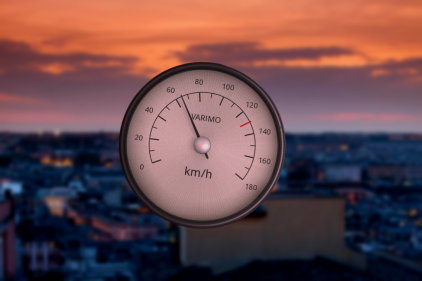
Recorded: 65 km/h
